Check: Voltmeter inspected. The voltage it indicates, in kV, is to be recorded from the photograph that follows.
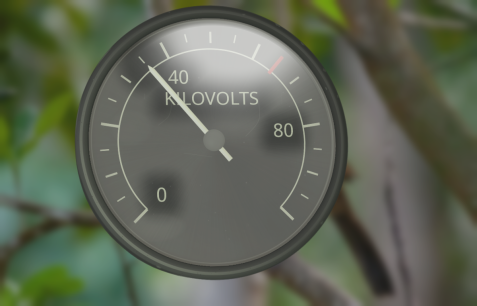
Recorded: 35 kV
